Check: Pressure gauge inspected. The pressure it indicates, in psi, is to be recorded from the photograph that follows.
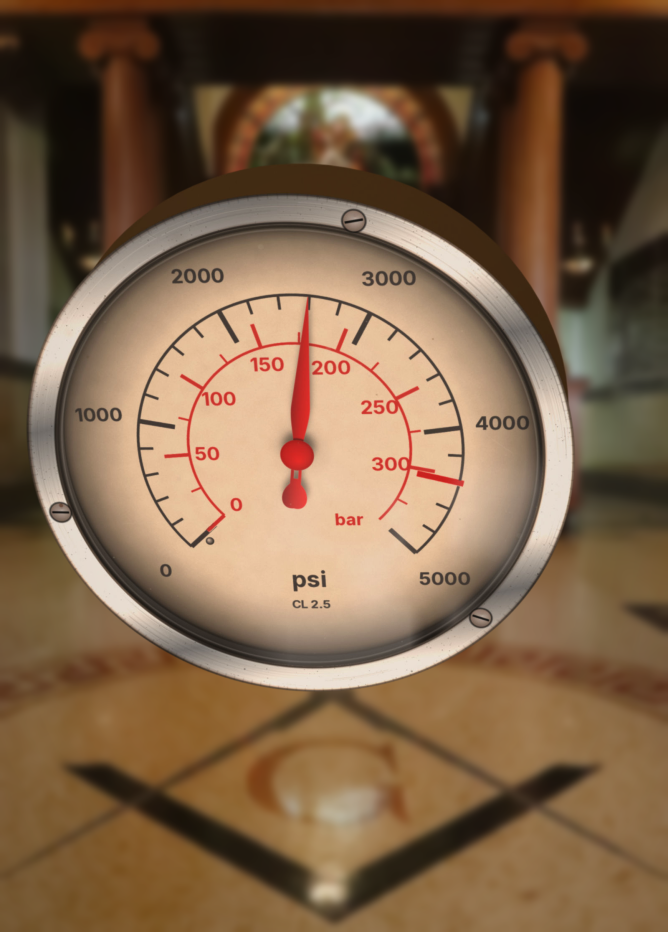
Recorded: 2600 psi
